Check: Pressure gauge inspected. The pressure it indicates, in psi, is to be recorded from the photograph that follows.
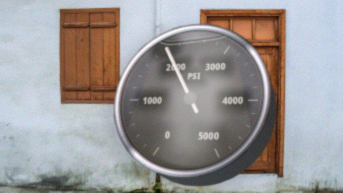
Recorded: 2000 psi
